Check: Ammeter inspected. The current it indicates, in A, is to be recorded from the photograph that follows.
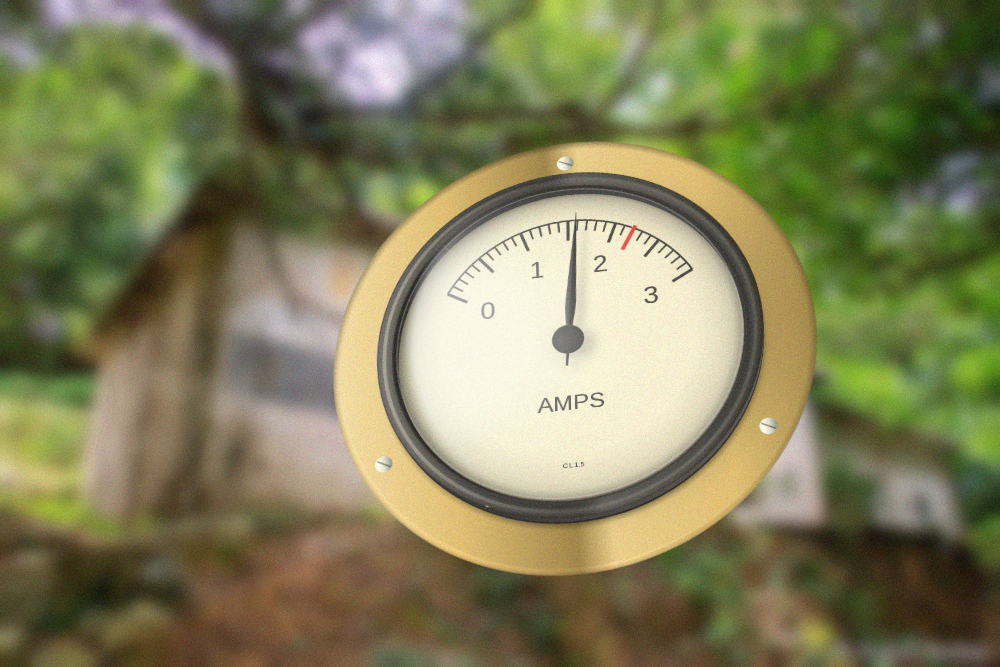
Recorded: 1.6 A
